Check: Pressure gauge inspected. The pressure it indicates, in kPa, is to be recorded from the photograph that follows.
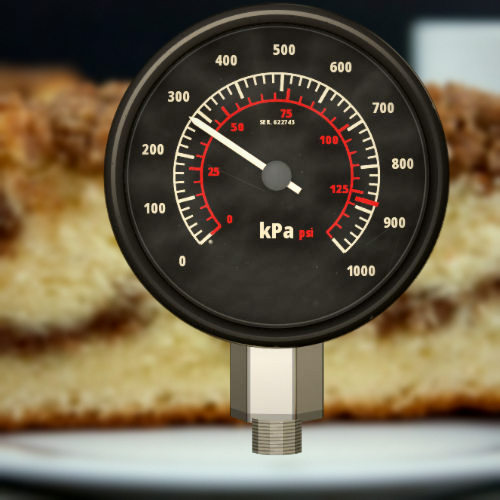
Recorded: 280 kPa
